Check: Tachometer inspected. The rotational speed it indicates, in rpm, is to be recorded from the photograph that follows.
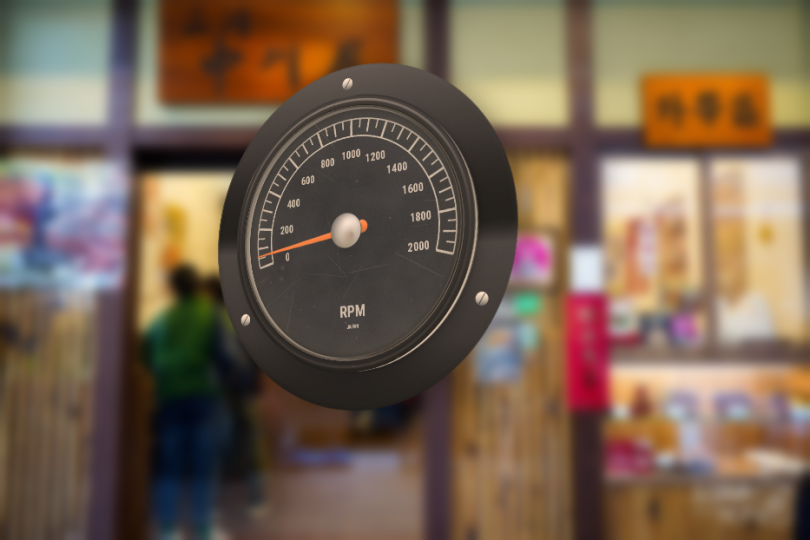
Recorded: 50 rpm
